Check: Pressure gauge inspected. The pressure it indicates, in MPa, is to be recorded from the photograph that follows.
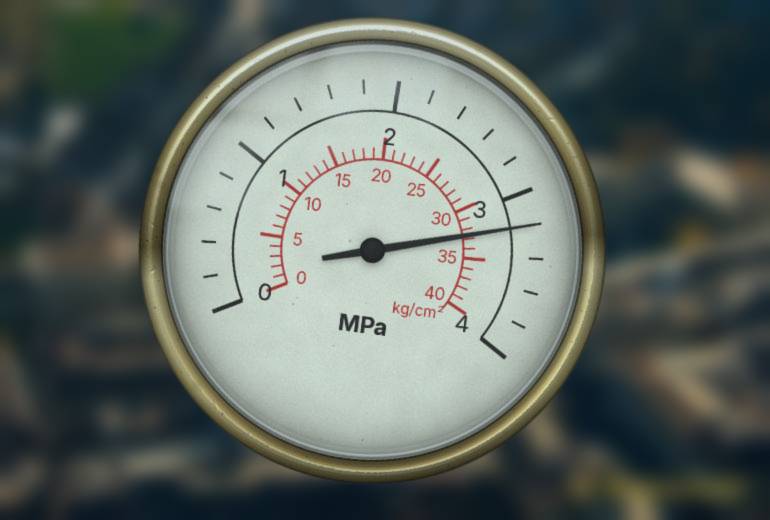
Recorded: 3.2 MPa
